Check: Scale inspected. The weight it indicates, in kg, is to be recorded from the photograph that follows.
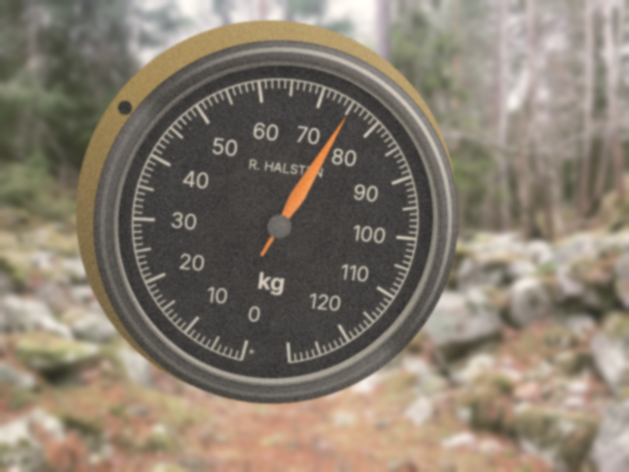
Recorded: 75 kg
